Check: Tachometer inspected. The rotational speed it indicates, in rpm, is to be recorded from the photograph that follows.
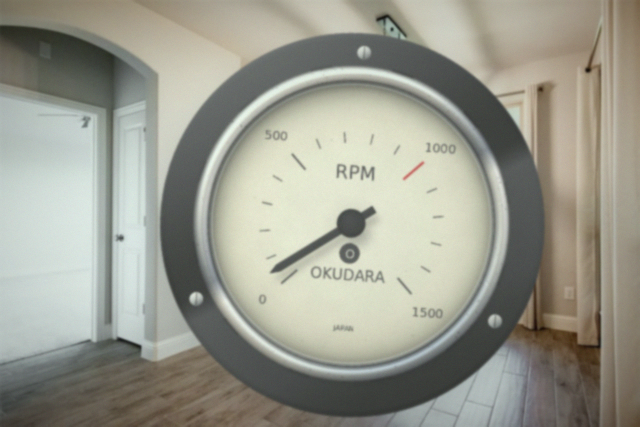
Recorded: 50 rpm
